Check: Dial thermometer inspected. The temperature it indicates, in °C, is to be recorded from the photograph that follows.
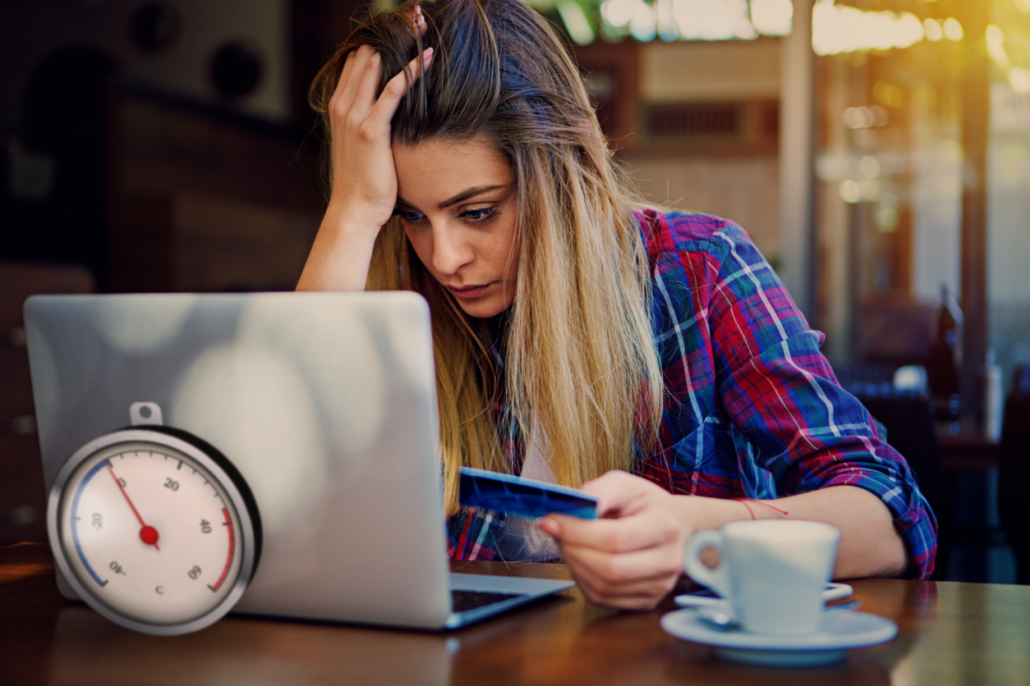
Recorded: 0 °C
